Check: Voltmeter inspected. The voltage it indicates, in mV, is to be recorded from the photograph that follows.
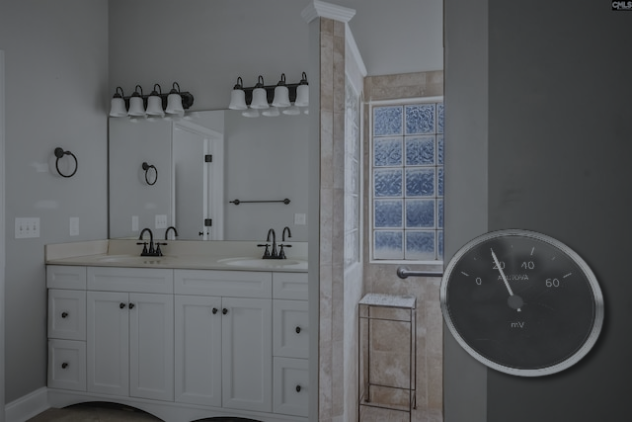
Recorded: 20 mV
